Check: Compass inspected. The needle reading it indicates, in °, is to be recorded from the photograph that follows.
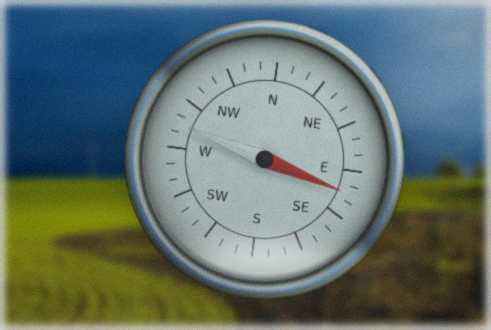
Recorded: 105 °
